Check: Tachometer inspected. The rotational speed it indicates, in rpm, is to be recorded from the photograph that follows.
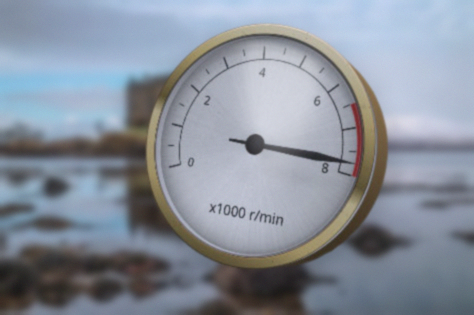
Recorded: 7750 rpm
